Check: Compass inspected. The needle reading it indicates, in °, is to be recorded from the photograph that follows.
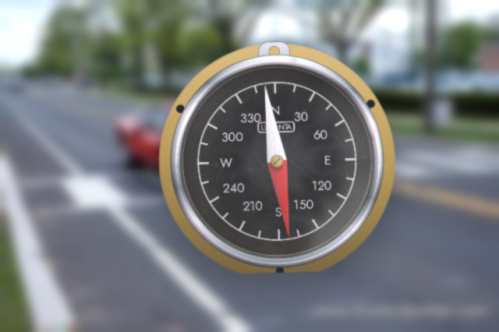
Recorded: 172.5 °
